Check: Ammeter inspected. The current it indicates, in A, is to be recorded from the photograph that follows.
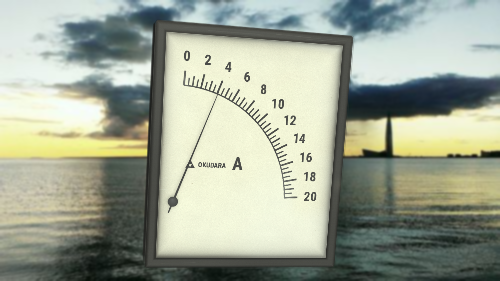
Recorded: 4 A
